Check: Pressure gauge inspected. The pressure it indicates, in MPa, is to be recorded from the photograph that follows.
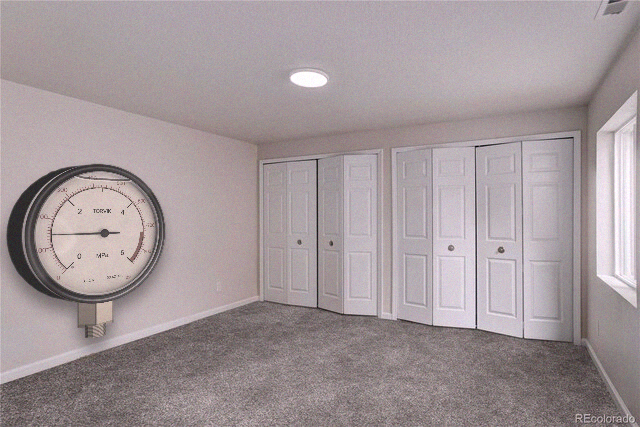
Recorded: 1 MPa
